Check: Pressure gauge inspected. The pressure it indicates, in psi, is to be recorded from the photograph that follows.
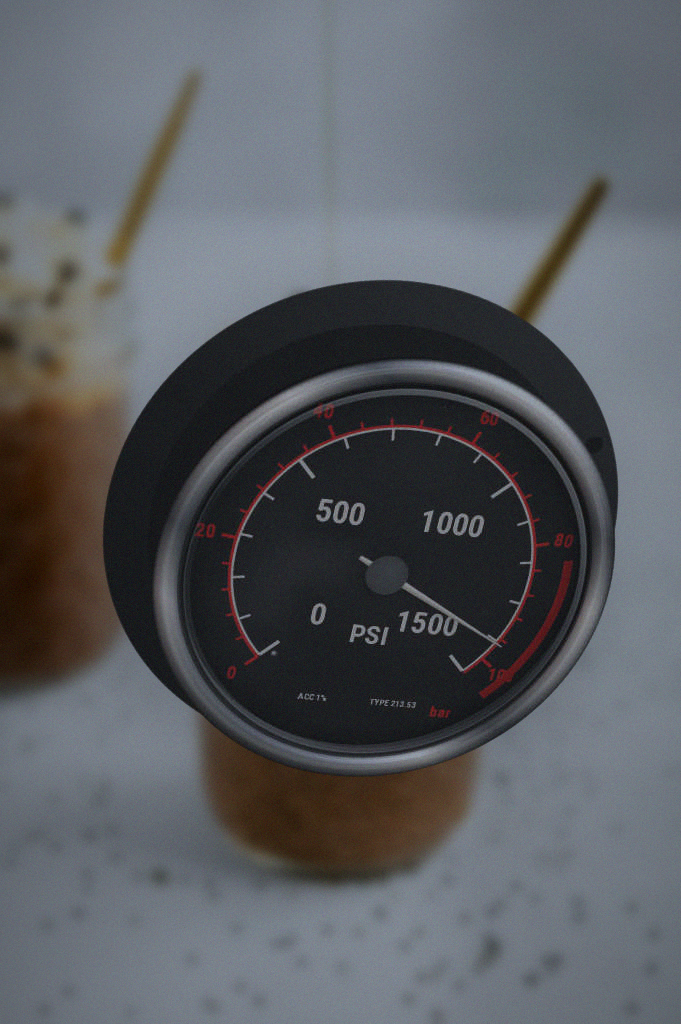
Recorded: 1400 psi
